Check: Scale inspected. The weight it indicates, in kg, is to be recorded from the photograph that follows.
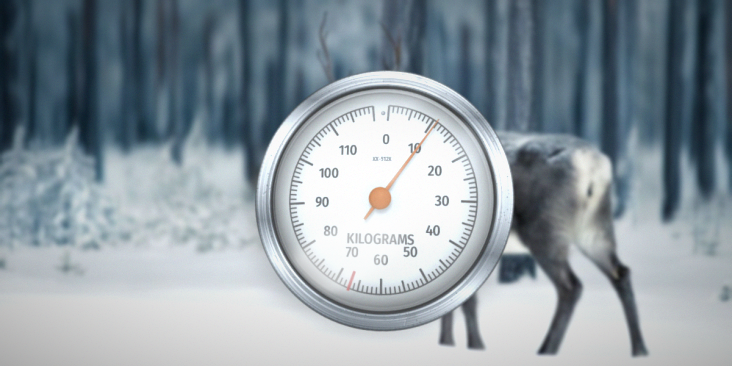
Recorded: 11 kg
